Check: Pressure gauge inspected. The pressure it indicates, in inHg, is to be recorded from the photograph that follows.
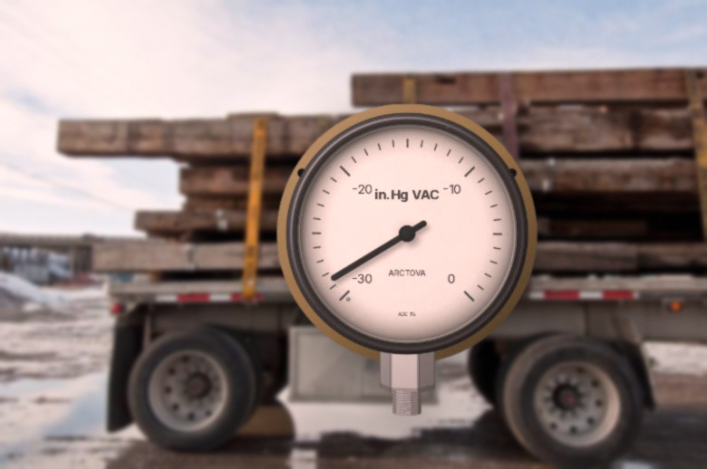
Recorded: -28.5 inHg
